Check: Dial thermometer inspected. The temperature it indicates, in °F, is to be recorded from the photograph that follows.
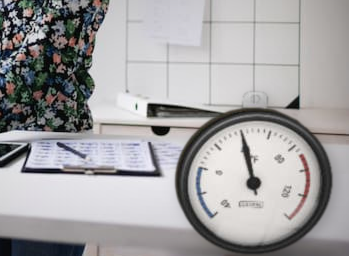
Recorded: 40 °F
